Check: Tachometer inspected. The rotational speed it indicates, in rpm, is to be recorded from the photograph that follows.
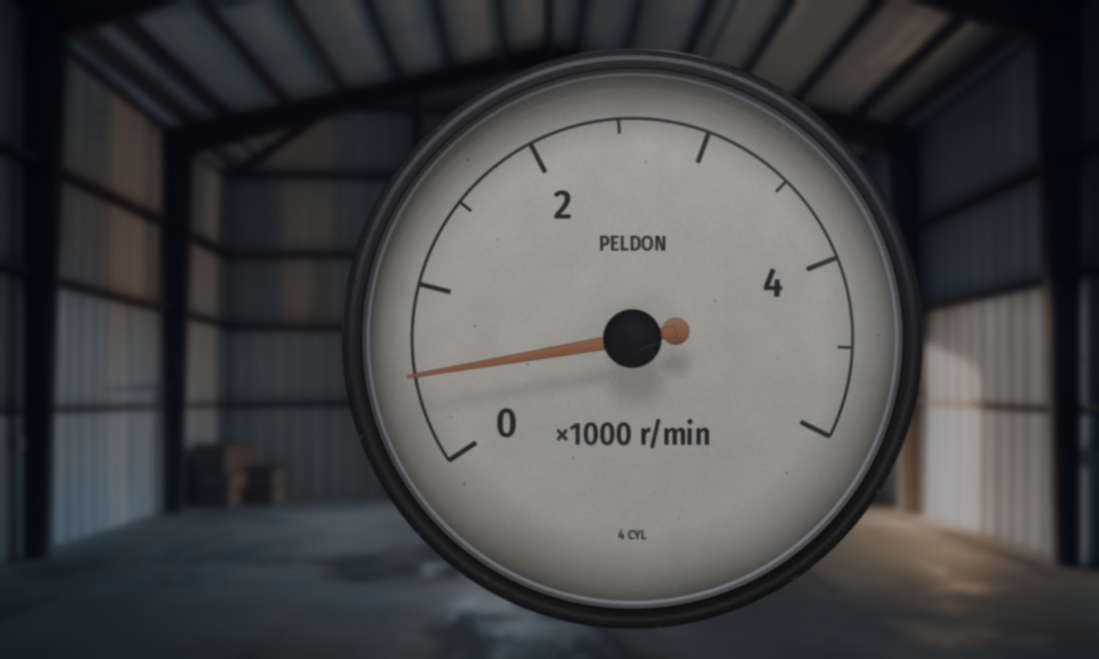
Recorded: 500 rpm
